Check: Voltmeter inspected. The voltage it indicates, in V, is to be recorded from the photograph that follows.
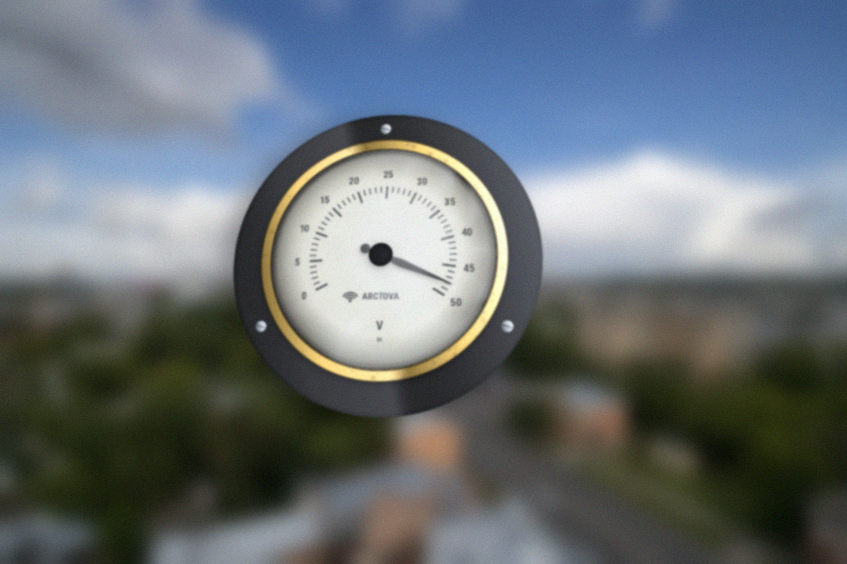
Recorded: 48 V
